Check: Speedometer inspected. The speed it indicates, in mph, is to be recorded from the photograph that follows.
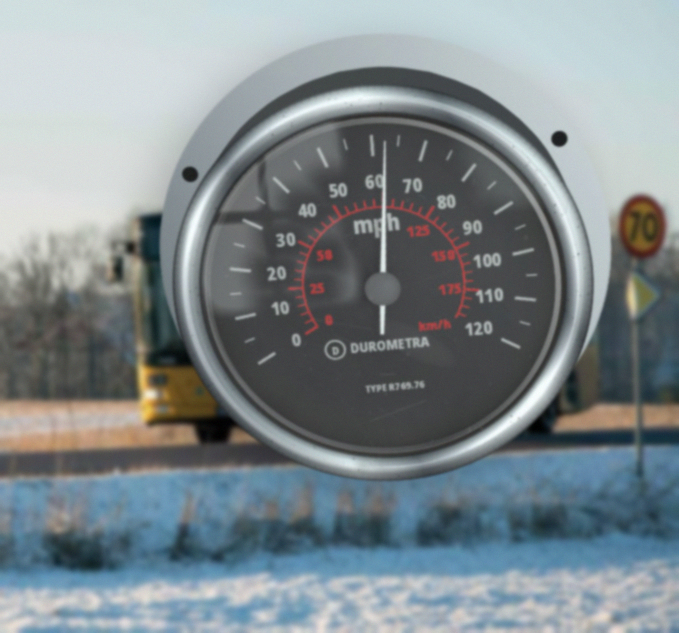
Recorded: 62.5 mph
